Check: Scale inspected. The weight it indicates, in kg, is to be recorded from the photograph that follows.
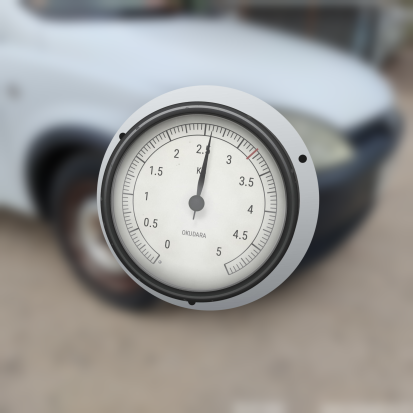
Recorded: 2.6 kg
